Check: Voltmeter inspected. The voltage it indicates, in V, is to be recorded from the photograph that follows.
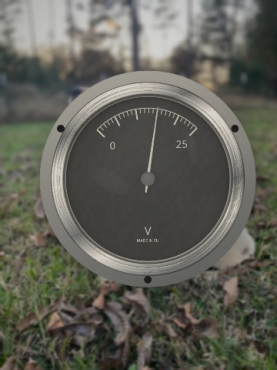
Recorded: 15 V
